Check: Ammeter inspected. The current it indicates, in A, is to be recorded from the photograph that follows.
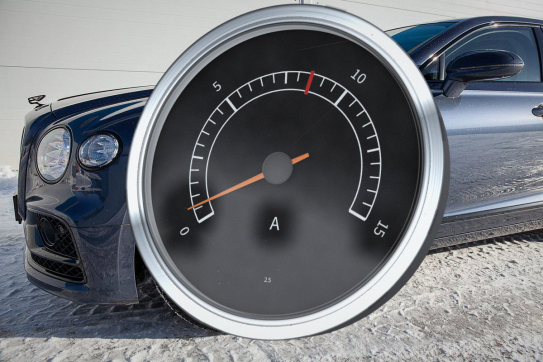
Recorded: 0.5 A
